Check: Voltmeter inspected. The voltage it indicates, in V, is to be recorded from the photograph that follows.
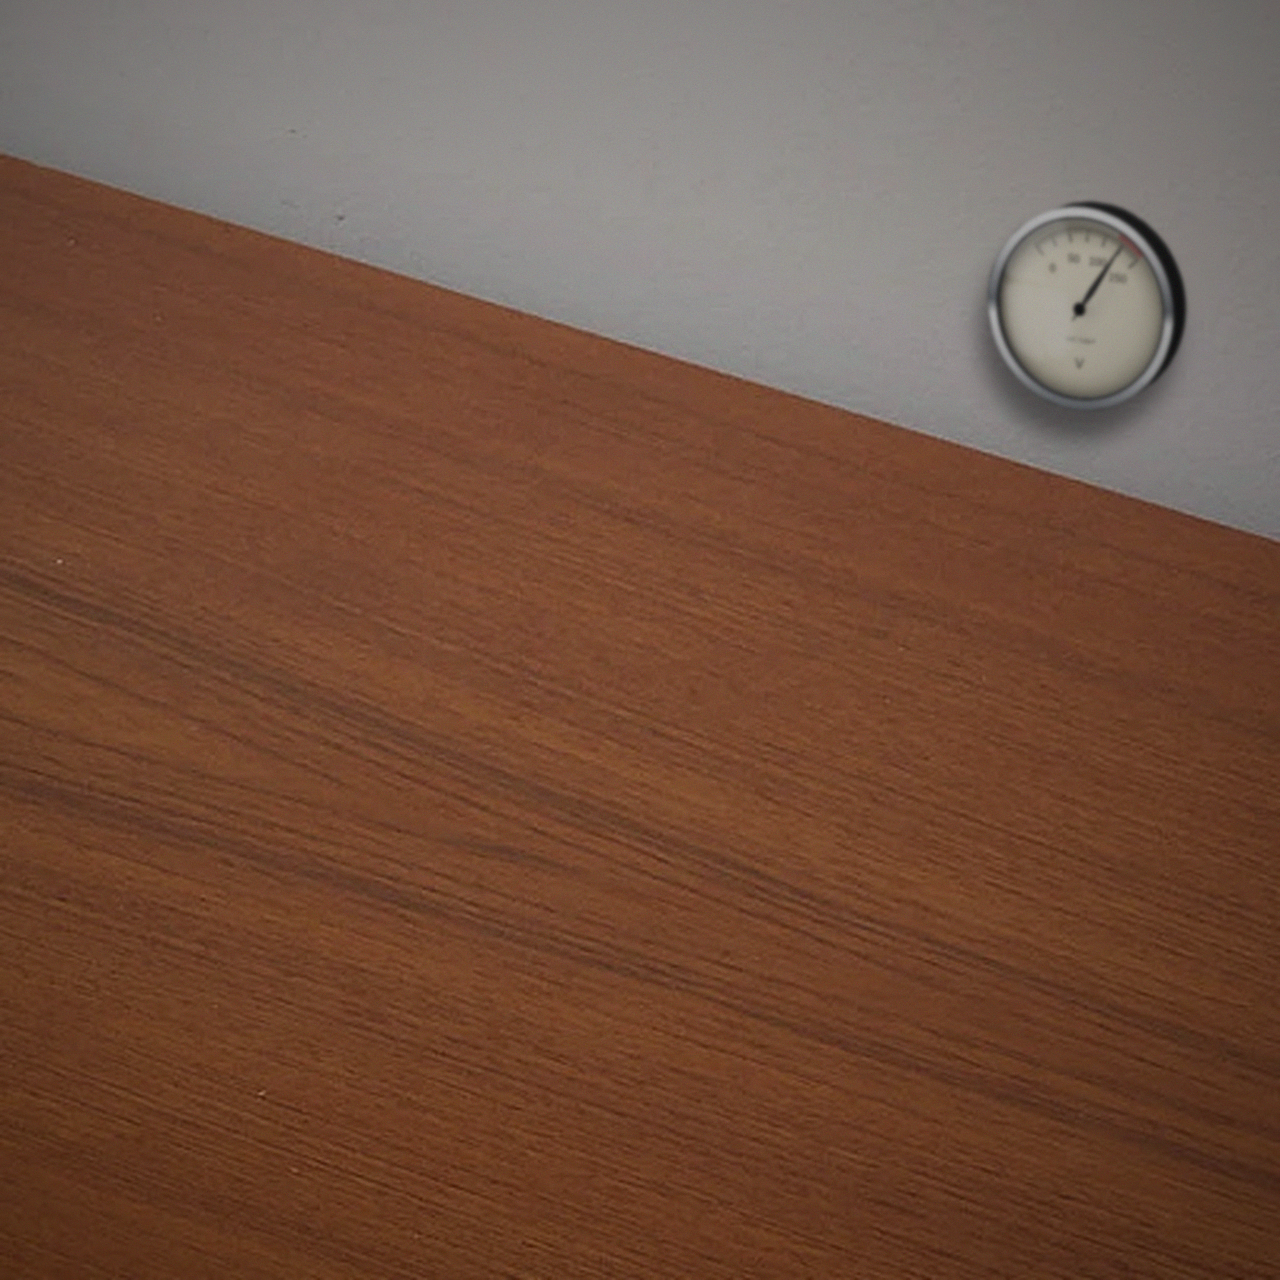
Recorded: 125 V
